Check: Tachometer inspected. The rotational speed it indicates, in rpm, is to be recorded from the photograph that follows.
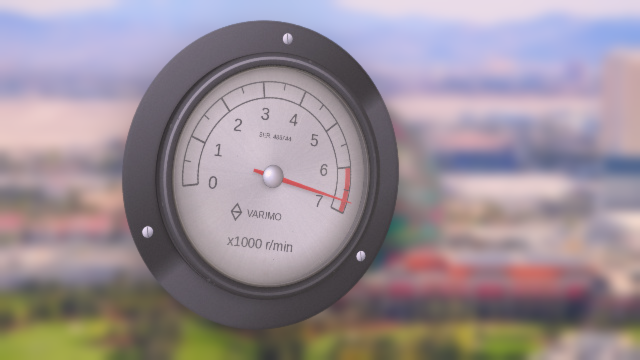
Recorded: 6750 rpm
